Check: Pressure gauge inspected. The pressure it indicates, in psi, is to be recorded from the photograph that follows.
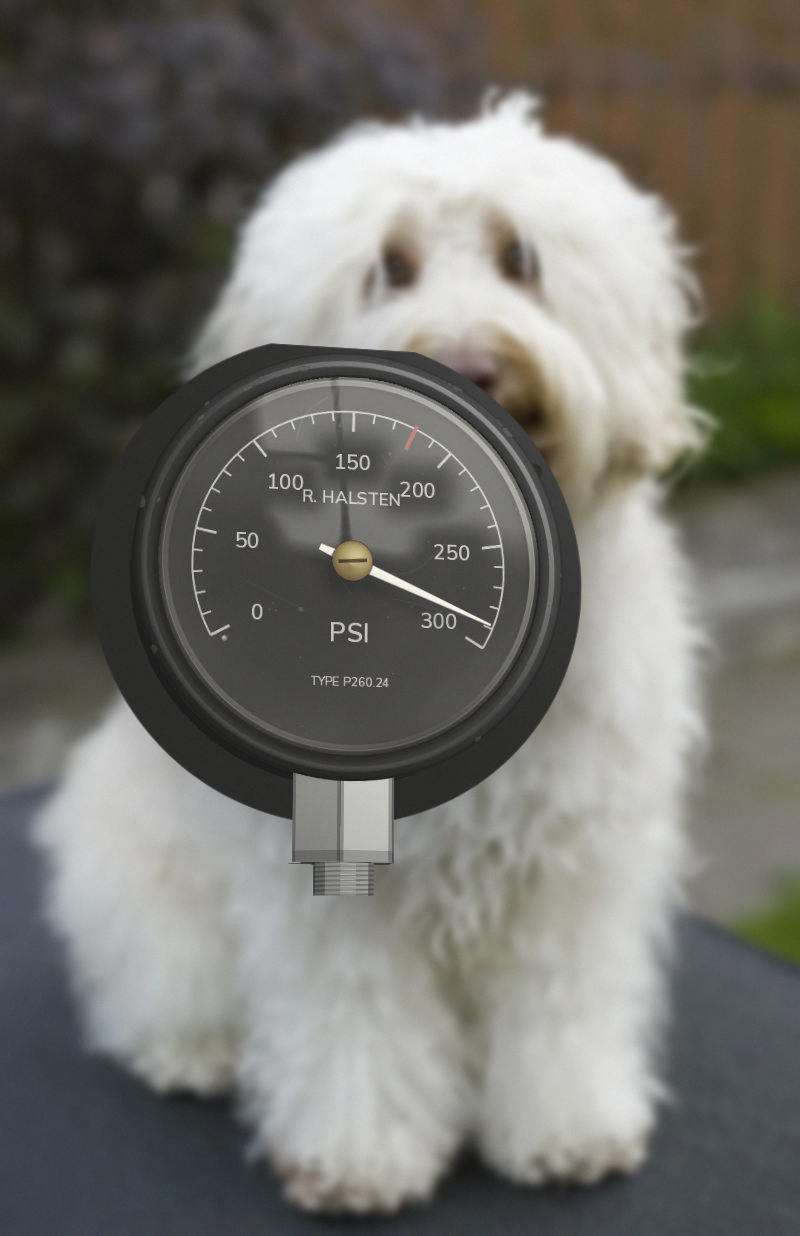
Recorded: 290 psi
